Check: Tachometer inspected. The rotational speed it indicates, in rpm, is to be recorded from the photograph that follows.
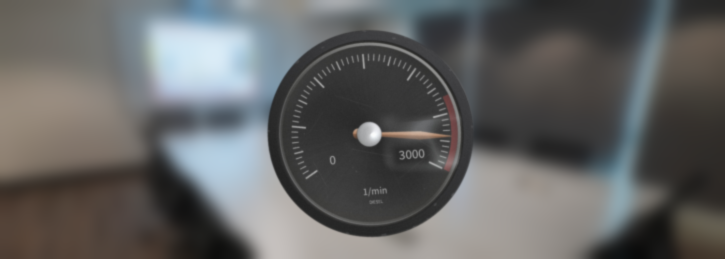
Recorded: 2700 rpm
